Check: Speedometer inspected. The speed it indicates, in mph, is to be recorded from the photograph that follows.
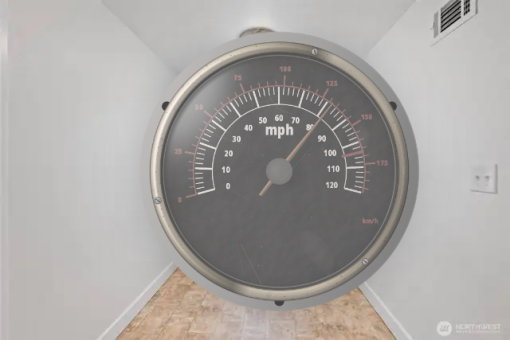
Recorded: 82 mph
